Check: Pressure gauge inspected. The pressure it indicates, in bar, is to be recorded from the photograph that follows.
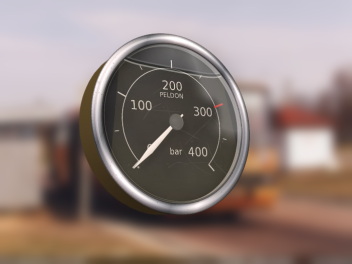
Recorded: 0 bar
